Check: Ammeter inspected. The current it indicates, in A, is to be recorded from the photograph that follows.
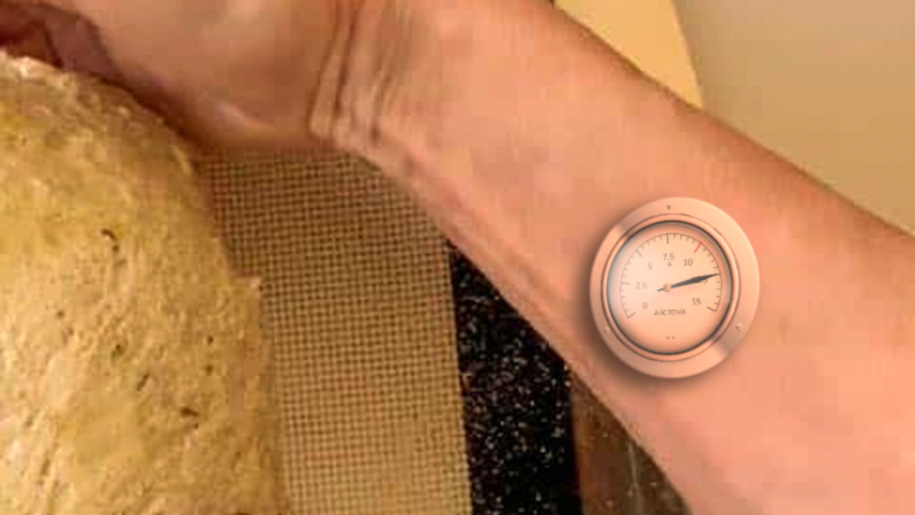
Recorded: 12.5 A
